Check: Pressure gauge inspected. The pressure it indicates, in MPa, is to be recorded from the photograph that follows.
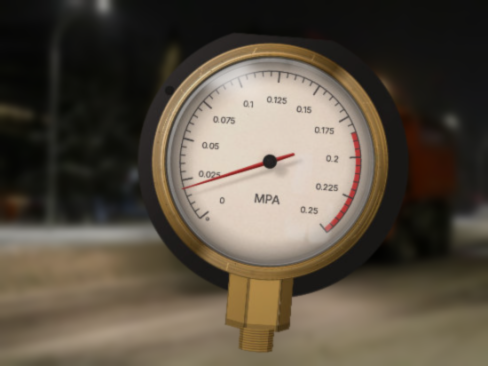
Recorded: 0.02 MPa
